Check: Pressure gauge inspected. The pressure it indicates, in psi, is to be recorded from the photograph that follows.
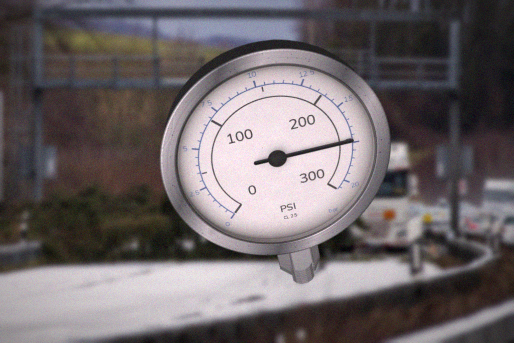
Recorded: 250 psi
